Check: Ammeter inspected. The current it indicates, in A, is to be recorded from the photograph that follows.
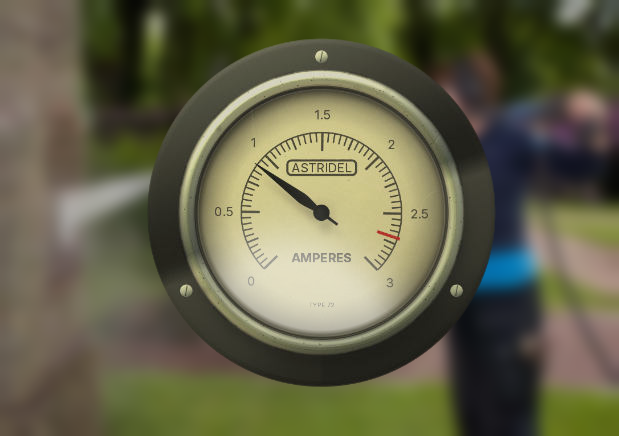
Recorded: 0.9 A
